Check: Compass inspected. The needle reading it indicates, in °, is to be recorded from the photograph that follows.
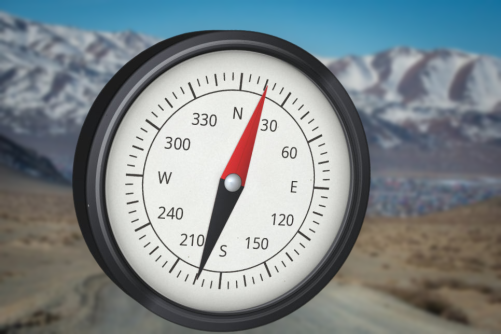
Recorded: 15 °
